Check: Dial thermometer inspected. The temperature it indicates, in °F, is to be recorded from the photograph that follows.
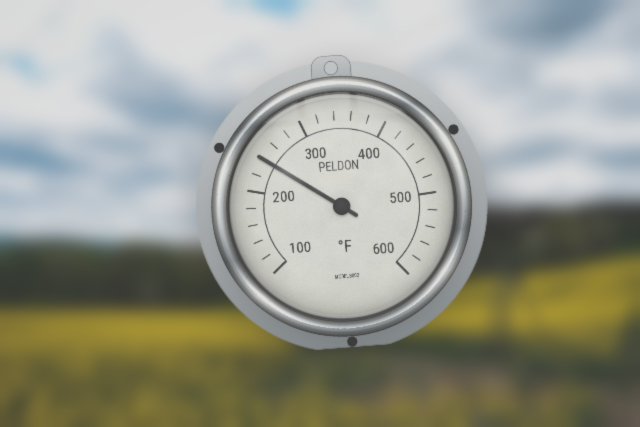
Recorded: 240 °F
